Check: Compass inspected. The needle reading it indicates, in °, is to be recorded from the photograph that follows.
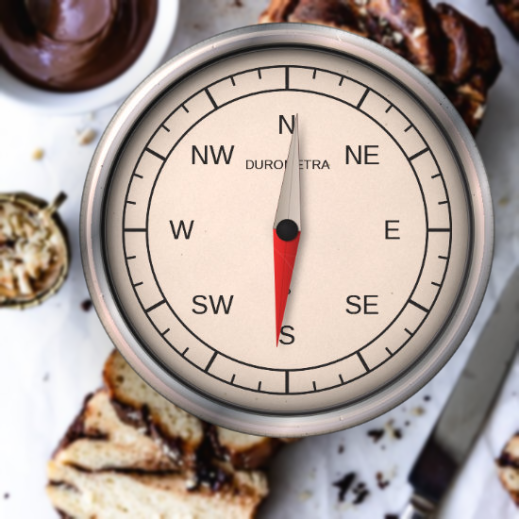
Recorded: 185 °
